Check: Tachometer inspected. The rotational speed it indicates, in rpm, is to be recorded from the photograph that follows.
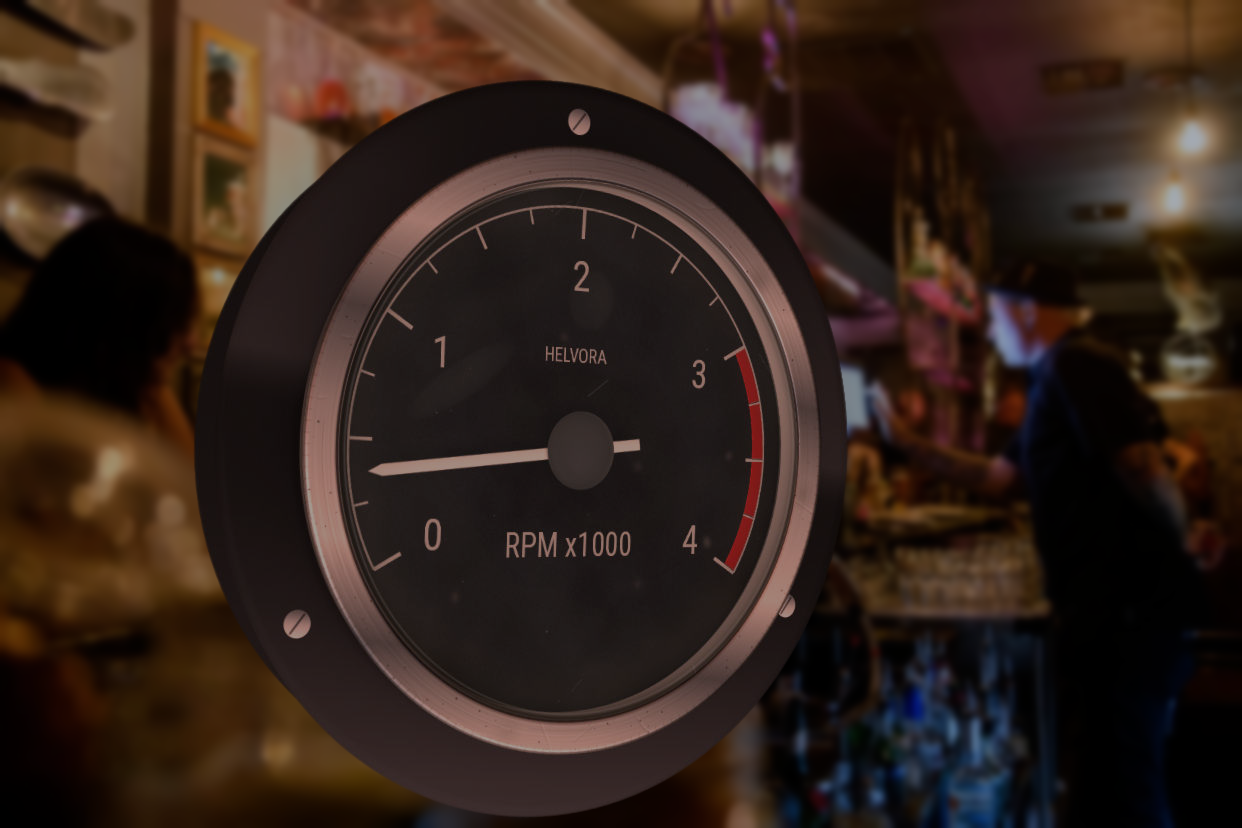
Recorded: 375 rpm
